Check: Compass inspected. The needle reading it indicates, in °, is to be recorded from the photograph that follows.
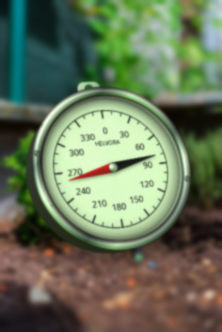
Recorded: 260 °
